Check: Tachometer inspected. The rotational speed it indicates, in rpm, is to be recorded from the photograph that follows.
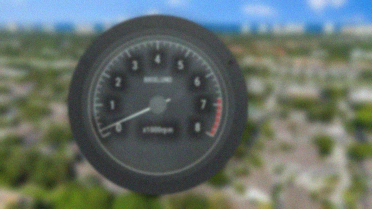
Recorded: 200 rpm
